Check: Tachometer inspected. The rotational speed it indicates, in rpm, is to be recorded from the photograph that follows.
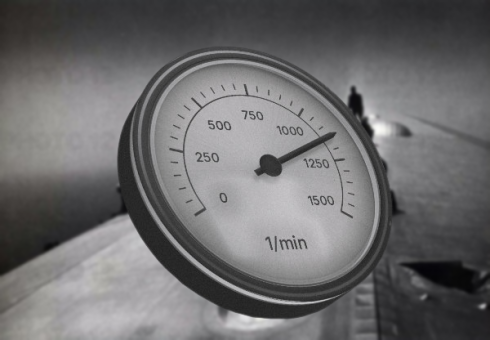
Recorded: 1150 rpm
